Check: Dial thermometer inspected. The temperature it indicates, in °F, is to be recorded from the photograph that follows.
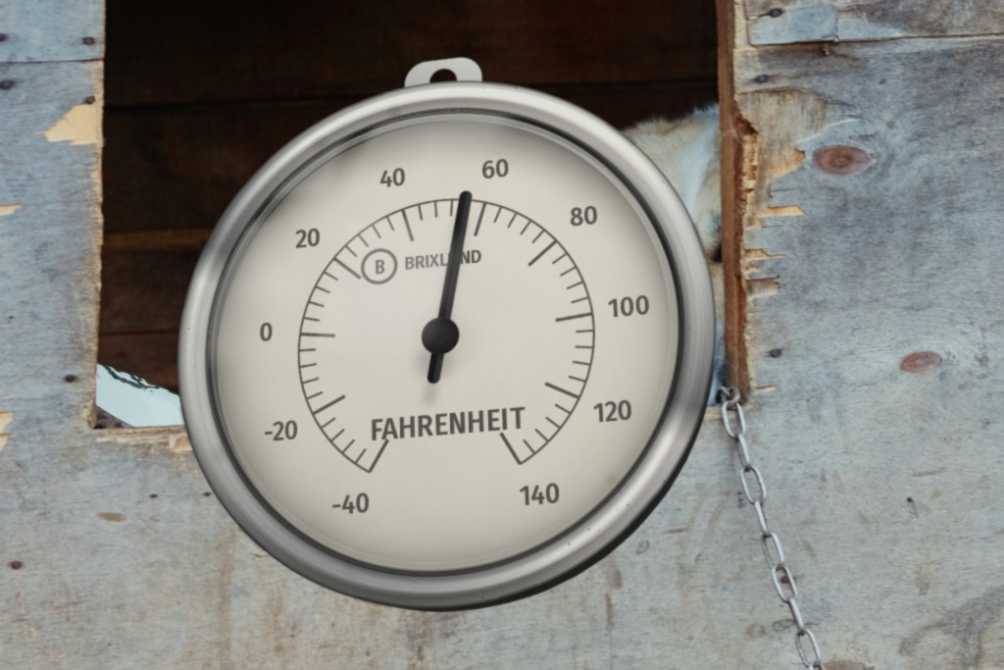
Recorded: 56 °F
